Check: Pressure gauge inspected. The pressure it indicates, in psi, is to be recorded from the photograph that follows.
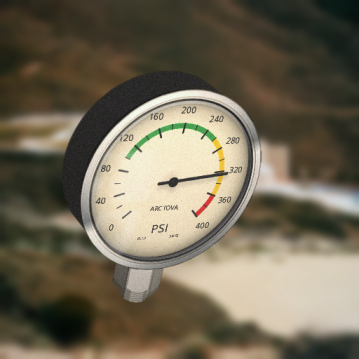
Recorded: 320 psi
